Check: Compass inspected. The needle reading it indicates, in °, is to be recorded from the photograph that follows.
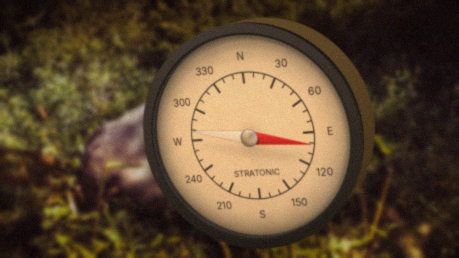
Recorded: 100 °
